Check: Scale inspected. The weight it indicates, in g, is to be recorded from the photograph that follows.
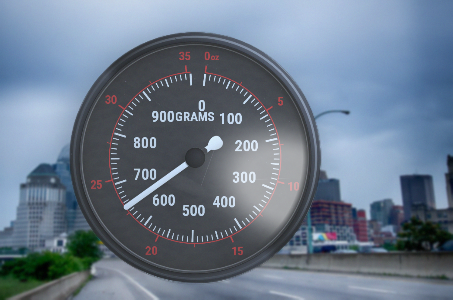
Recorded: 650 g
